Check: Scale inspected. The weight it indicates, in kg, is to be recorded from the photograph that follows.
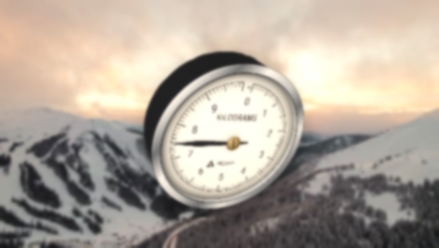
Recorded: 7.5 kg
